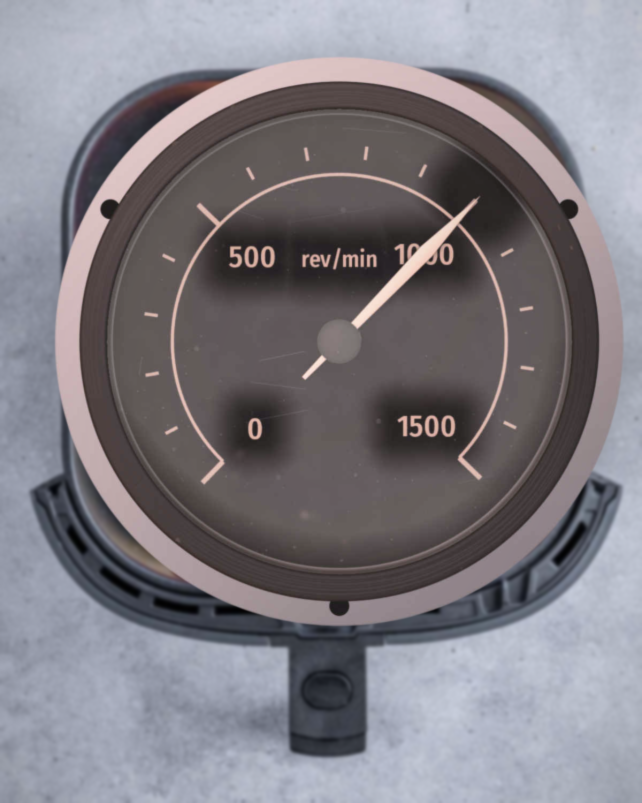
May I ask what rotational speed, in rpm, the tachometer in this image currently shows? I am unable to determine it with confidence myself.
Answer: 1000 rpm
